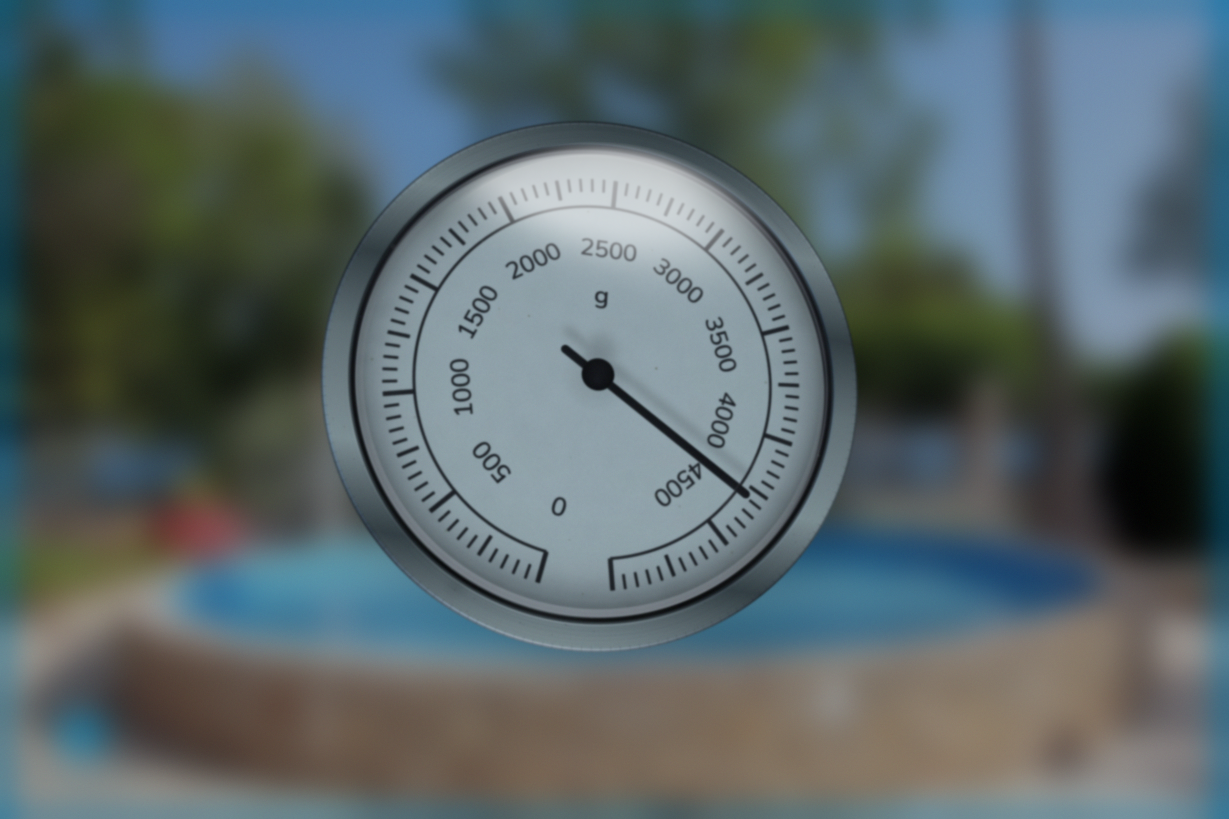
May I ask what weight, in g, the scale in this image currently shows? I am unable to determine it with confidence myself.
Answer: 4300 g
